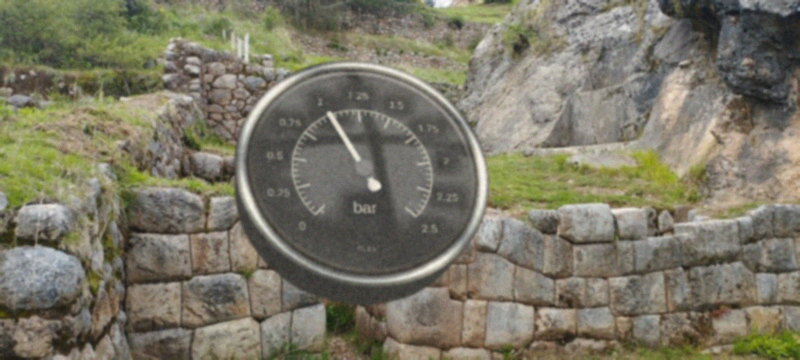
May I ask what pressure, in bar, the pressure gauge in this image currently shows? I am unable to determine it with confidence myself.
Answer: 1 bar
